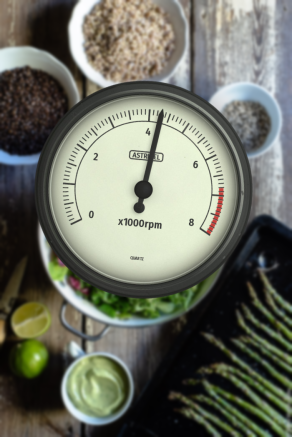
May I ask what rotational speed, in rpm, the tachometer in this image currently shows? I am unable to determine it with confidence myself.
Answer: 4300 rpm
